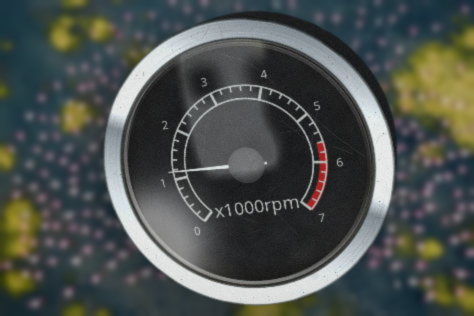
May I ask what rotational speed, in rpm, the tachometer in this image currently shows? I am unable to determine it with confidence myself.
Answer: 1200 rpm
